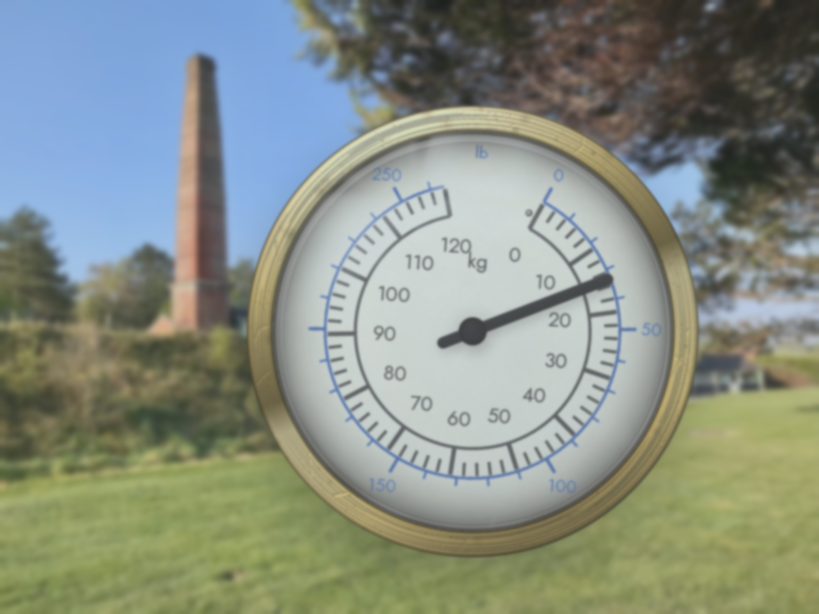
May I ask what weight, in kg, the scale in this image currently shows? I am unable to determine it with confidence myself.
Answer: 15 kg
